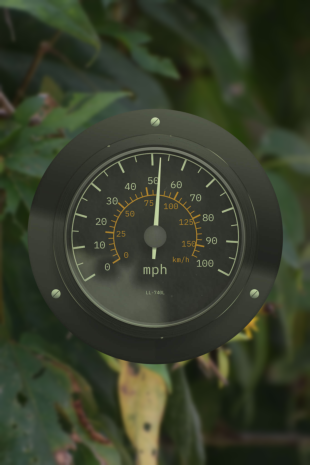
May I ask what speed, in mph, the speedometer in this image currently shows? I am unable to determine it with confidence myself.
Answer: 52.5 mph
